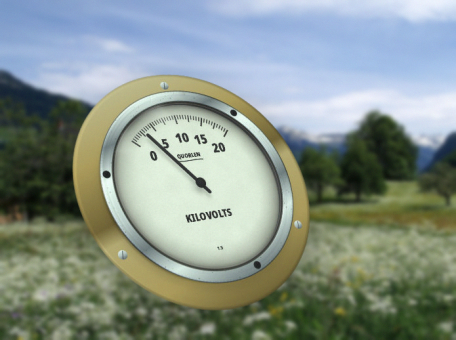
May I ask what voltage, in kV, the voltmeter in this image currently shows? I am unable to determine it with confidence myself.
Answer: 2.5 kV
